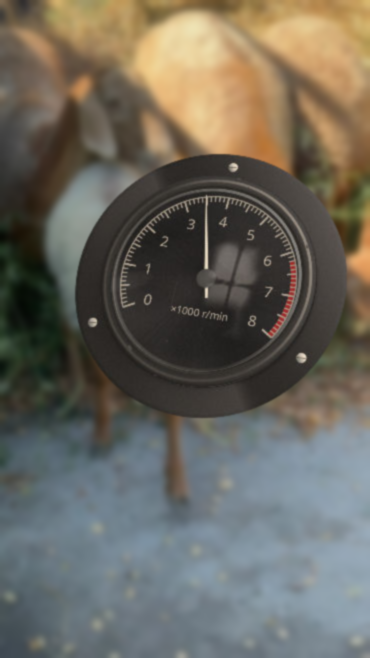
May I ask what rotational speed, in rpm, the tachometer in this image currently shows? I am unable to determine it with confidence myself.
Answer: 3500 rpm
